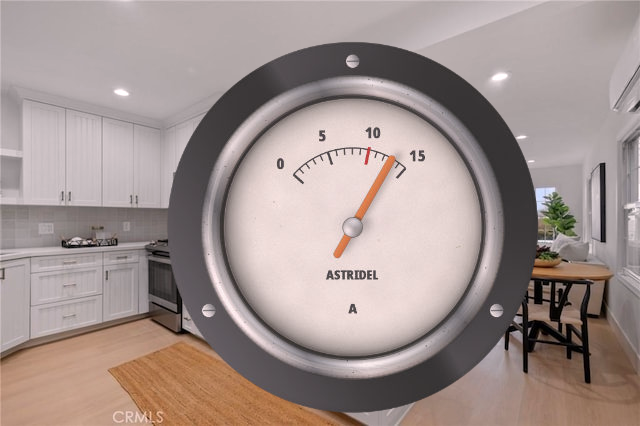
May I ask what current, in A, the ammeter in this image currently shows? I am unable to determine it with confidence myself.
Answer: 13 A
